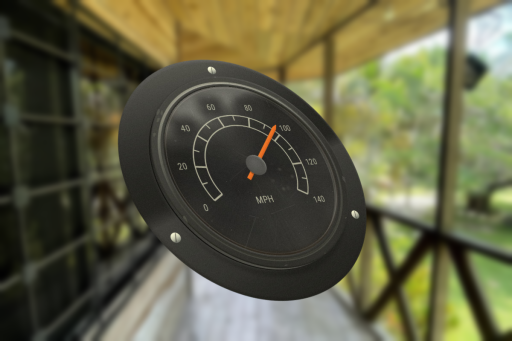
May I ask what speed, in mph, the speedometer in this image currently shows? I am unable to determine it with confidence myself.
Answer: 95 mph
